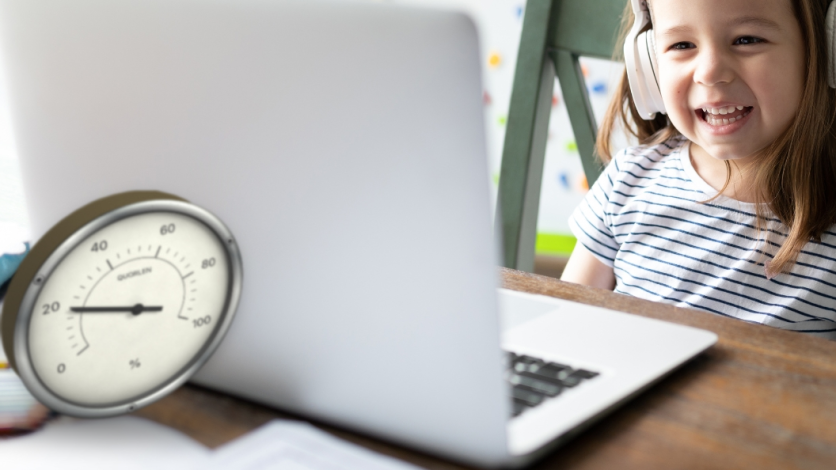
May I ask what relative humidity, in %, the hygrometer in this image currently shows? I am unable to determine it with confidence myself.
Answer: 20 %
